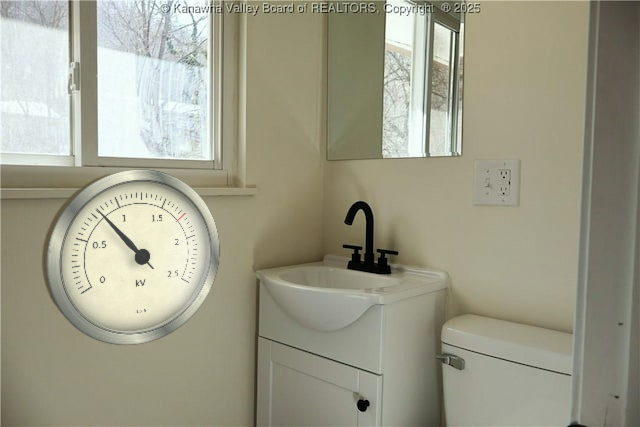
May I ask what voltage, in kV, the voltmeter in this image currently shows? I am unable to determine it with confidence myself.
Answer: 0.8 kV
